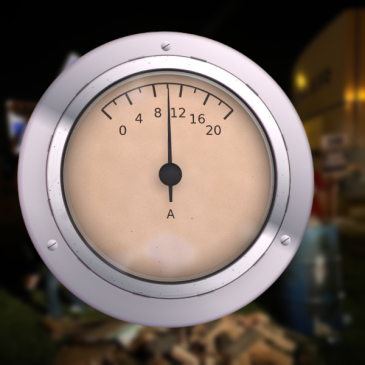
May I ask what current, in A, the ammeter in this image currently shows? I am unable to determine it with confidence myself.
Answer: 10 A
